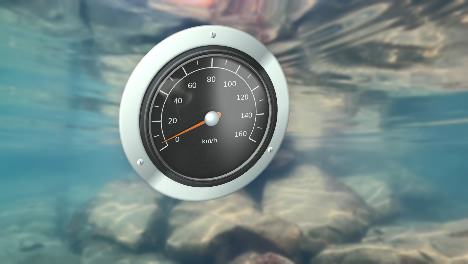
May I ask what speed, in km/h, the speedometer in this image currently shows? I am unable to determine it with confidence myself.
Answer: 5 km/h
